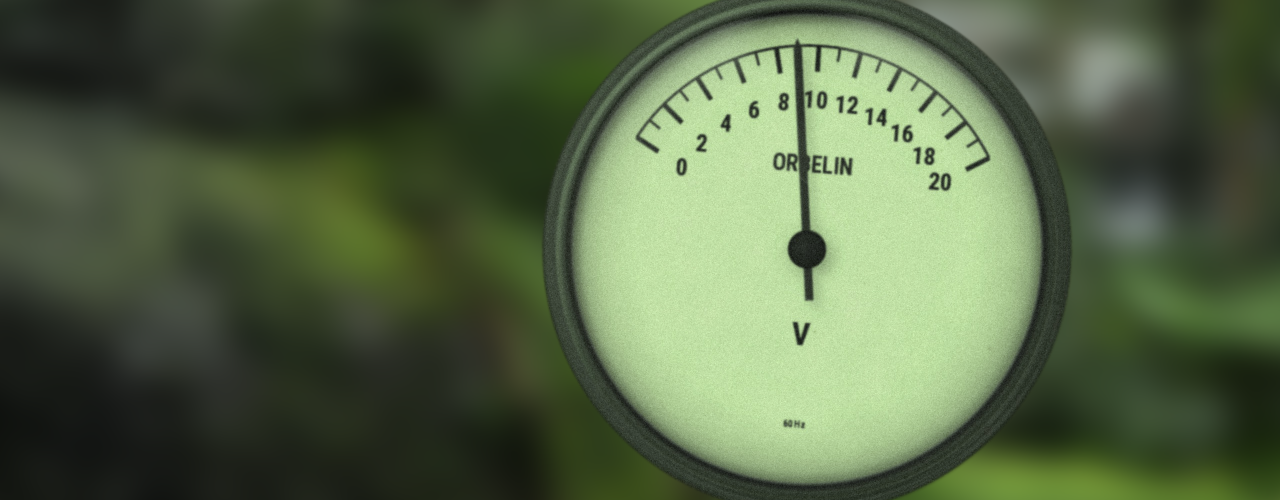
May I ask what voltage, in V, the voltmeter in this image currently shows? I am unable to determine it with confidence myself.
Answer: 9 V
